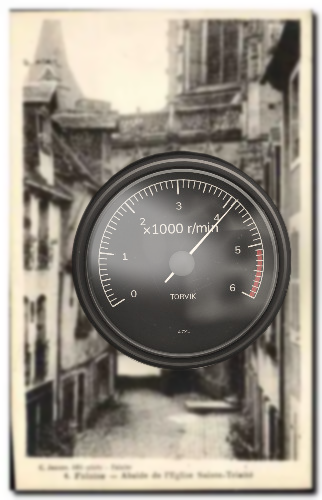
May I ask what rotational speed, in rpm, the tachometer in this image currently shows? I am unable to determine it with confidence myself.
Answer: 4100 rpm
